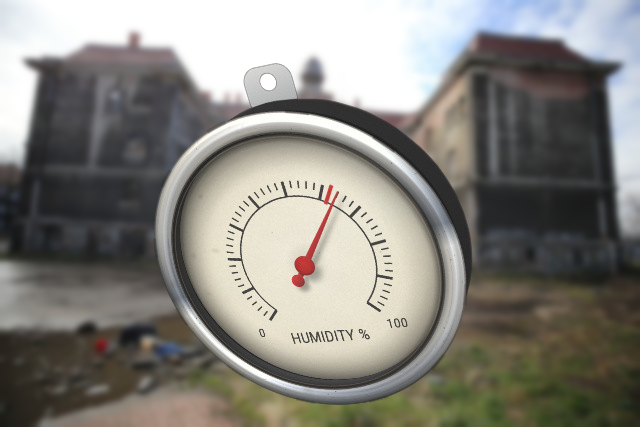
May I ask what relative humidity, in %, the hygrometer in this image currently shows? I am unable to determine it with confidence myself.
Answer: 64 %
